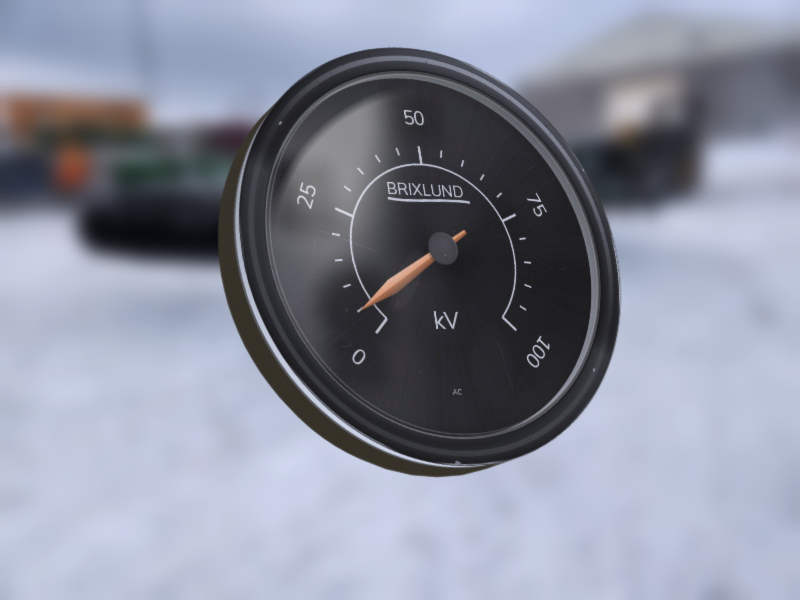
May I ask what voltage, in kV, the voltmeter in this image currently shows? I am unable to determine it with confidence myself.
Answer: 5 kV
